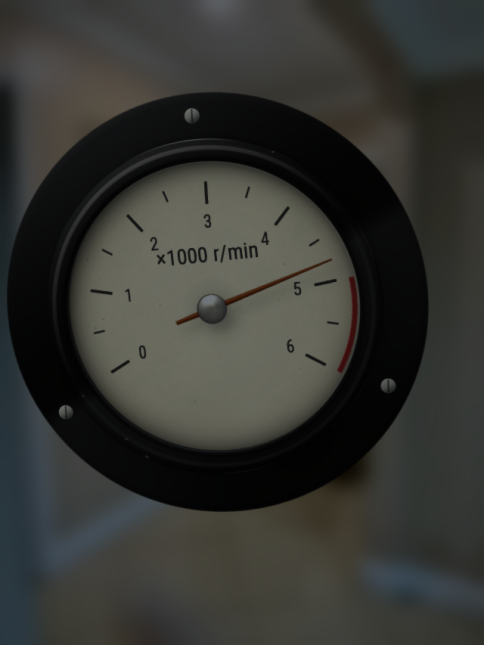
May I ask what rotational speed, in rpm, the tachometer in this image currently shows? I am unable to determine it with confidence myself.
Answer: 4750 rpm
